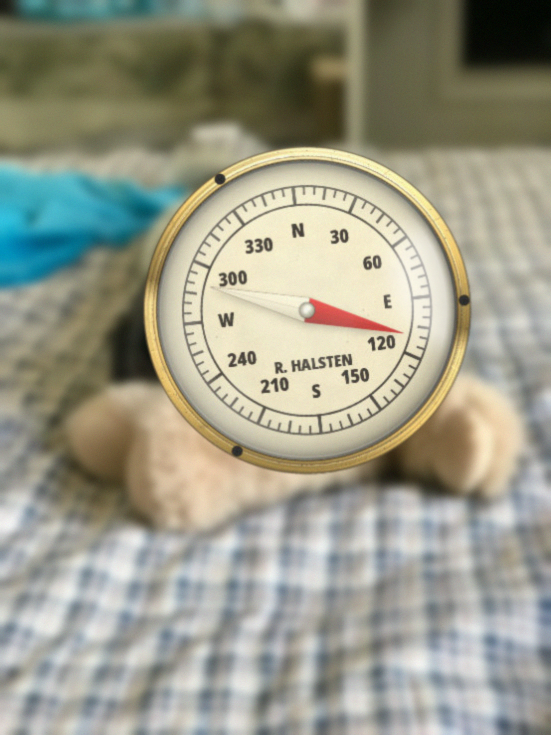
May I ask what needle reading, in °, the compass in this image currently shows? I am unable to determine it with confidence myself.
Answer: 110 °
